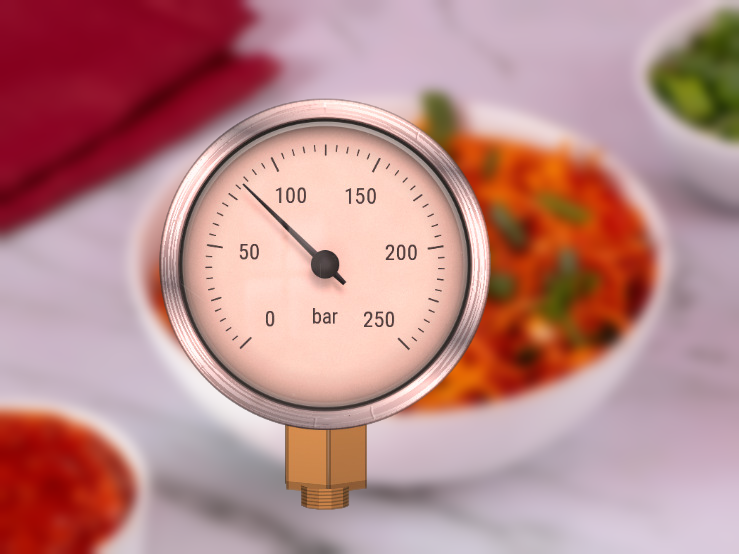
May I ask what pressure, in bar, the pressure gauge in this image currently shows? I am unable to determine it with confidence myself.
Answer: 82.5 bar
